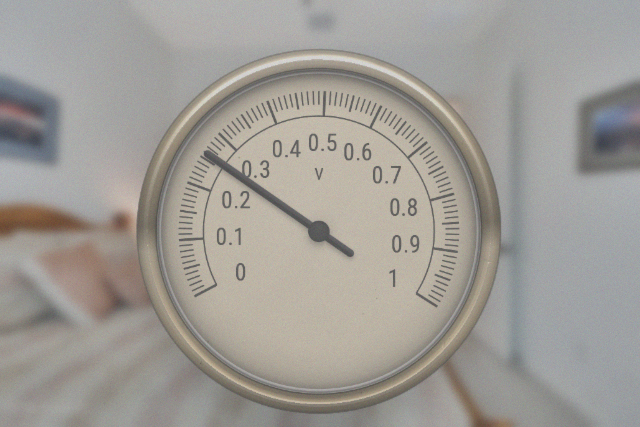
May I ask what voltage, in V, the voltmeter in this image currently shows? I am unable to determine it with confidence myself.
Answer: 0.26 V
